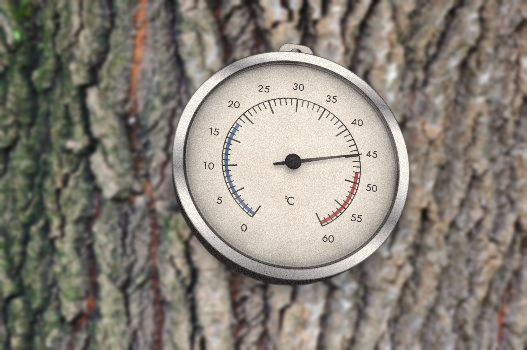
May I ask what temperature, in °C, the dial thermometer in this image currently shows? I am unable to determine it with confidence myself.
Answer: 45 °C
